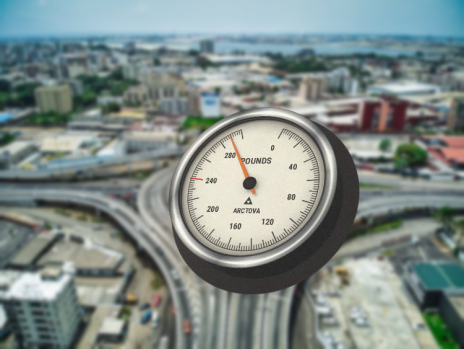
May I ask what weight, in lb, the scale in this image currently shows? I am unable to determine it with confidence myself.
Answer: 290 lb
